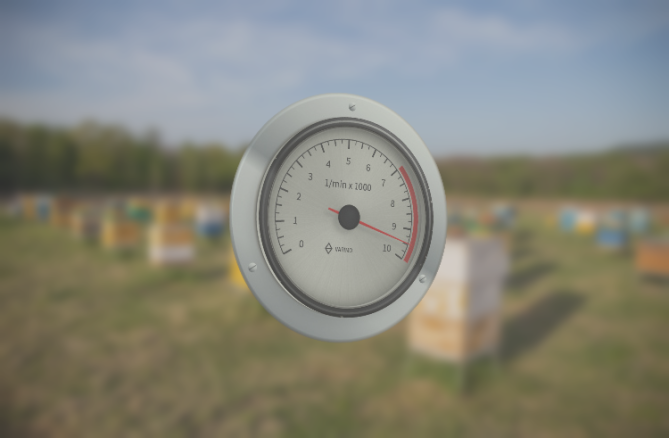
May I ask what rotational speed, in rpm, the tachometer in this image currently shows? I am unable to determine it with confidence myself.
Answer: 9500 rpm
